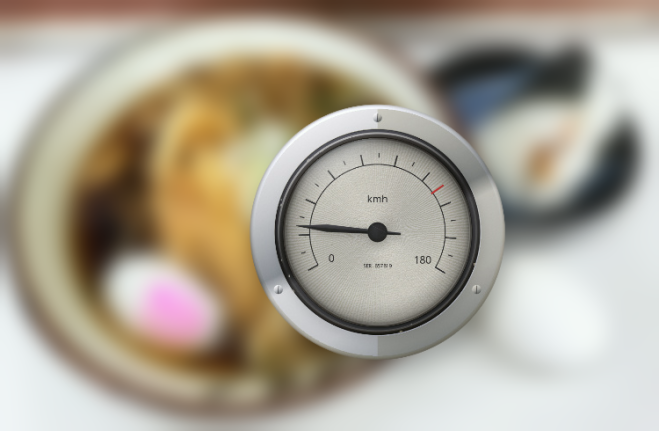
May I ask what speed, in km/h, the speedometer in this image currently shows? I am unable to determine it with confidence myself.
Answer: 25 km/h
